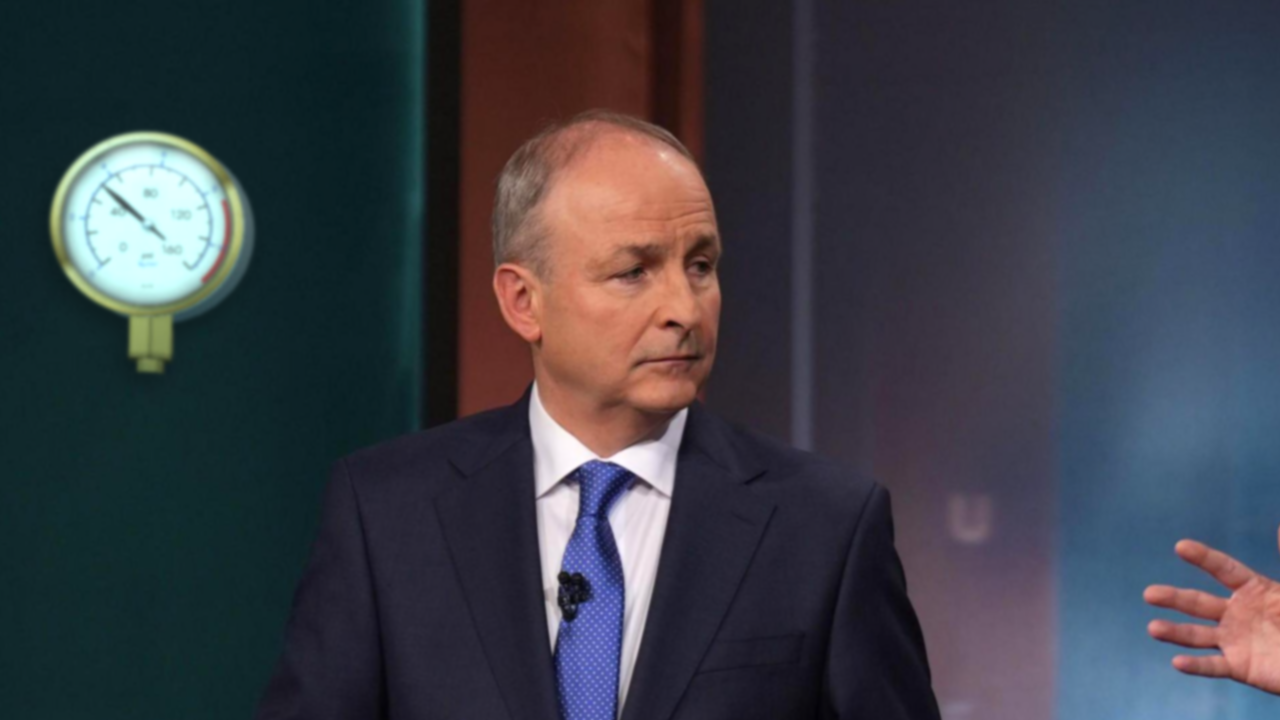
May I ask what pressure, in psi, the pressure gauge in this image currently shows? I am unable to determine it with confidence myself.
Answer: 50 psi
